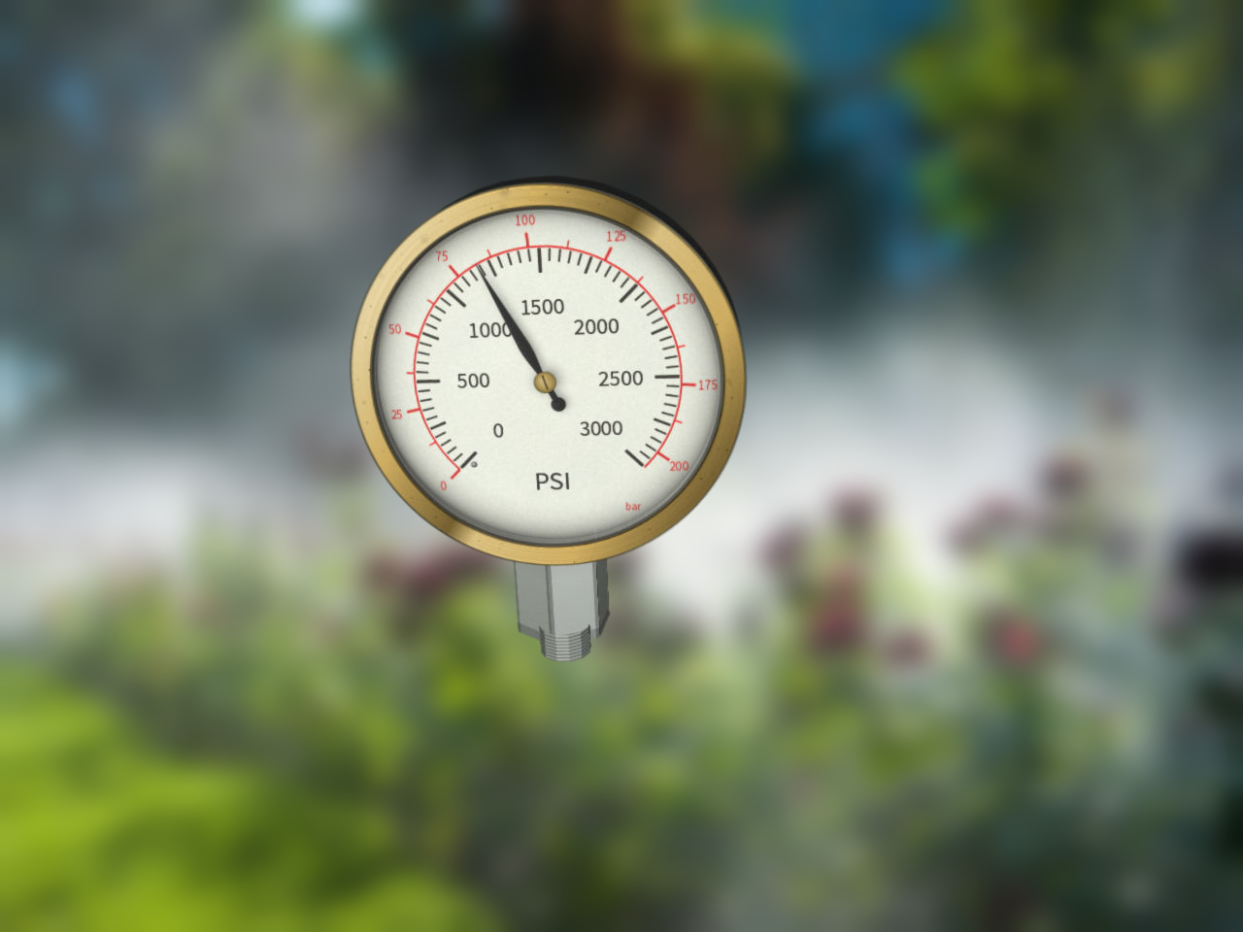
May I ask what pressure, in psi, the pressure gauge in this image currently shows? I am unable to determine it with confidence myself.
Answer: 1200 psi
